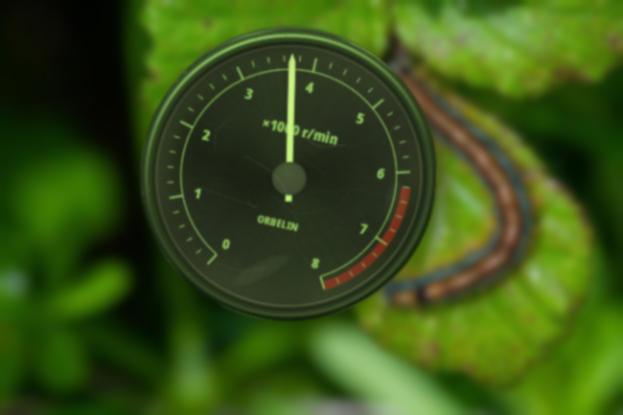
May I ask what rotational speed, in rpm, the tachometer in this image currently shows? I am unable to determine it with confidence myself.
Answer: 3700 rpm
